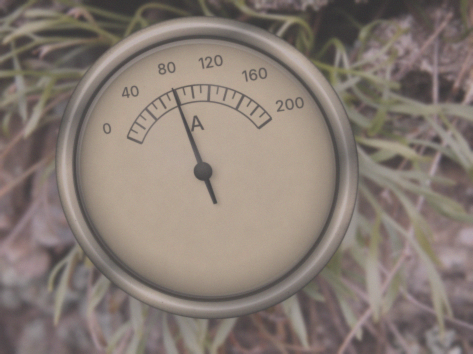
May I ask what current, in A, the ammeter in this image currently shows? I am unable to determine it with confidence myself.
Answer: 80 A
